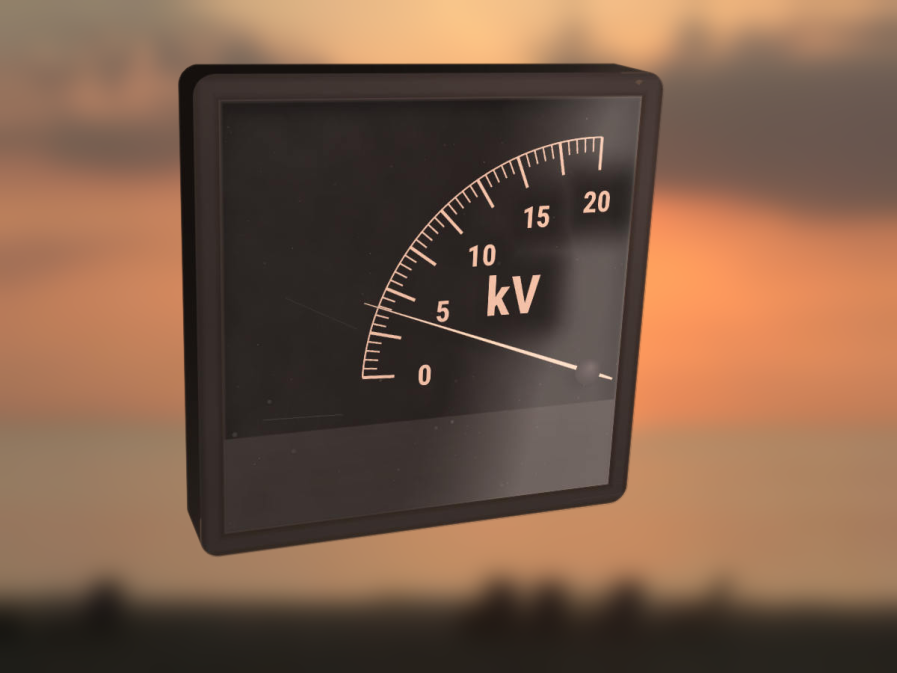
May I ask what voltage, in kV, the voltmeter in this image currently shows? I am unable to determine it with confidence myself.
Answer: 4 kV
